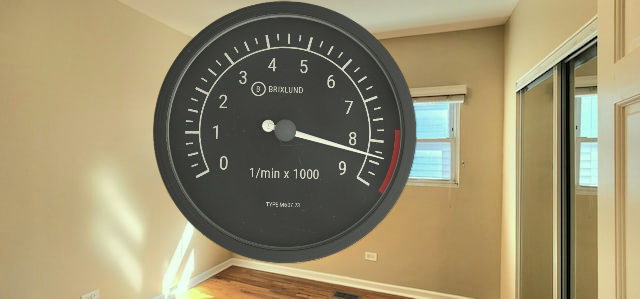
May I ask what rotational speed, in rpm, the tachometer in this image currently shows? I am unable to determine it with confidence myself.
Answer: 8375 rpm
